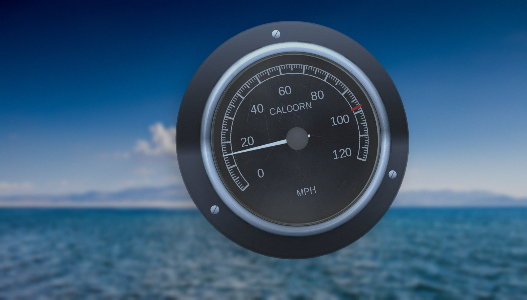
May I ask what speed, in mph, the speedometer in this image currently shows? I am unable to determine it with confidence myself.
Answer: 15 mph
